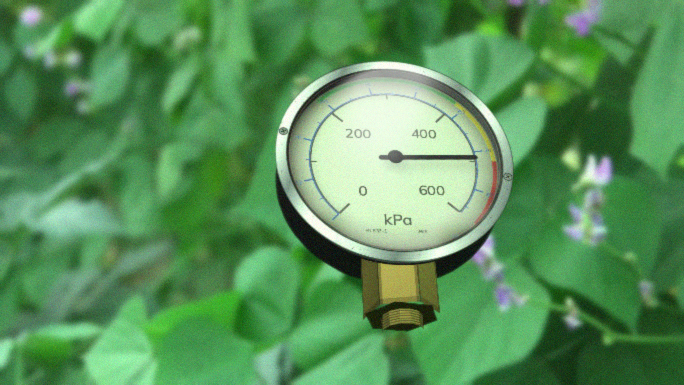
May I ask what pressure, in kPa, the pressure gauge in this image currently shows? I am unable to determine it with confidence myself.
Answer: 500 kPa
